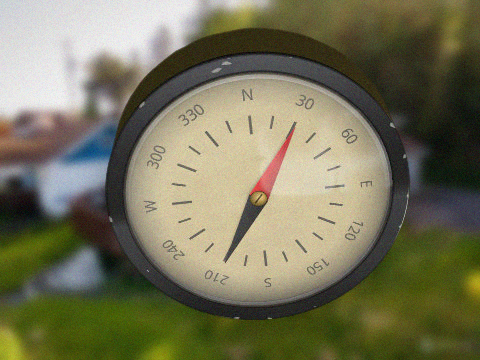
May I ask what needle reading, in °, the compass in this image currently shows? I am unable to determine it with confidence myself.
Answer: 30 °
